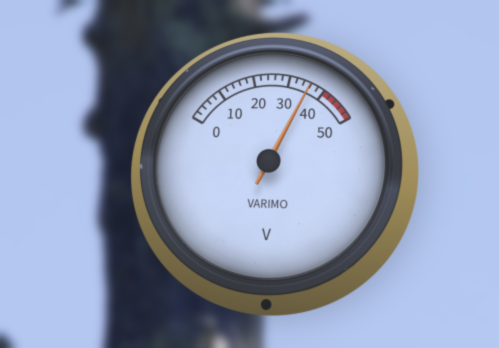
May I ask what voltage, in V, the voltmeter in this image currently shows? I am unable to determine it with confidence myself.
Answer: 36 V
